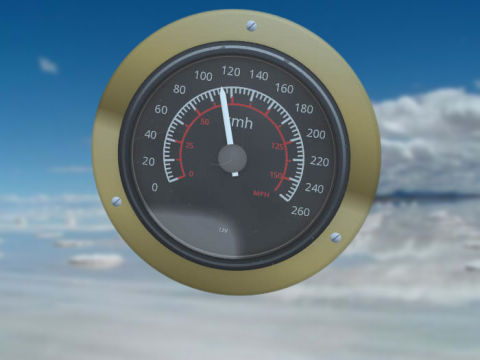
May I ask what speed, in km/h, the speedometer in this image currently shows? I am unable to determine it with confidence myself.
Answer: 112 km/h
